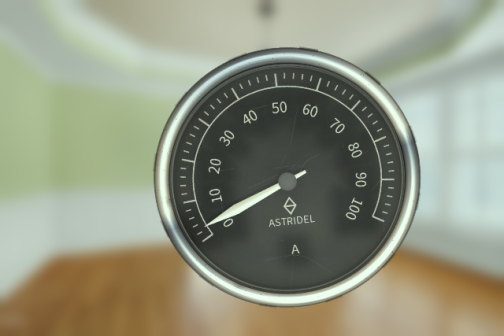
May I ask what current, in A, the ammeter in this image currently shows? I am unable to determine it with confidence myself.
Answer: 3 A
